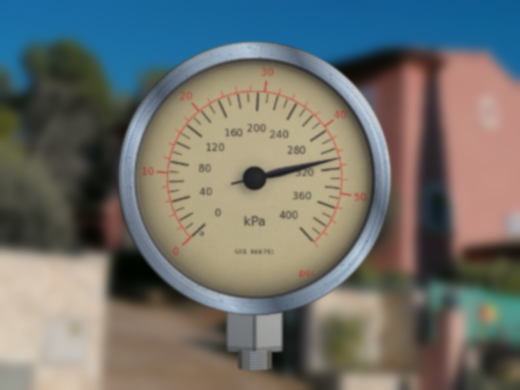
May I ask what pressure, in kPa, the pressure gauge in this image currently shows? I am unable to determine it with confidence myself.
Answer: 310 kPa
